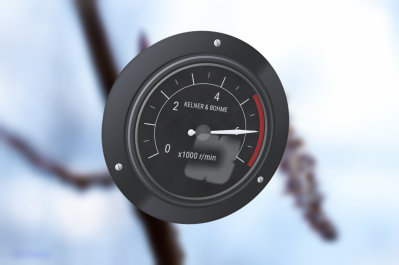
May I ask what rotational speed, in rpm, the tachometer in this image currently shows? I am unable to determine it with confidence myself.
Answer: 6000 rpm
